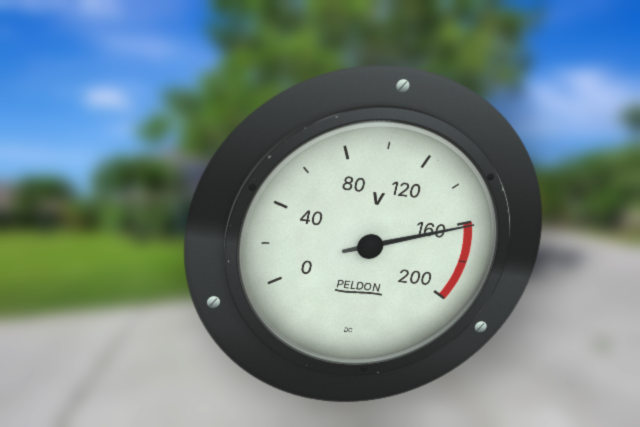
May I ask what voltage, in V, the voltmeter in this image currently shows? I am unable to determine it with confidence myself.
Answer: 160 V
